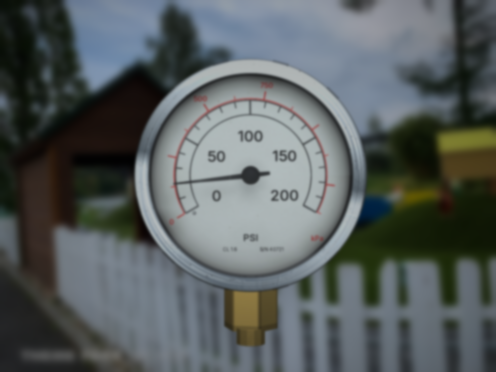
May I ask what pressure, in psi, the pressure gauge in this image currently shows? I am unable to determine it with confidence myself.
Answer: 20 psi
